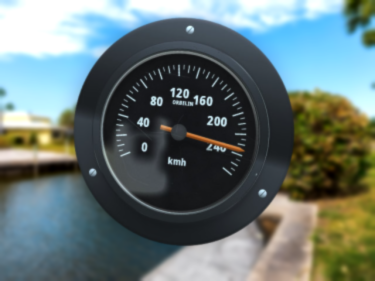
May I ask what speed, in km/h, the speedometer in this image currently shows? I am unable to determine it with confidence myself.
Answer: 235 km/h
